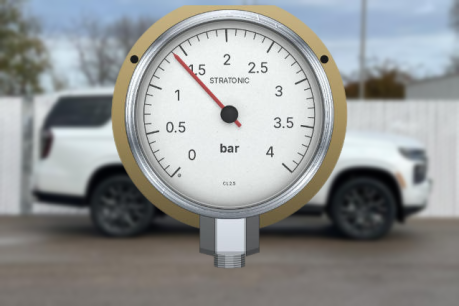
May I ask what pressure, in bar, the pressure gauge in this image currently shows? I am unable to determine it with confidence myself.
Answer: 1.4 bar
